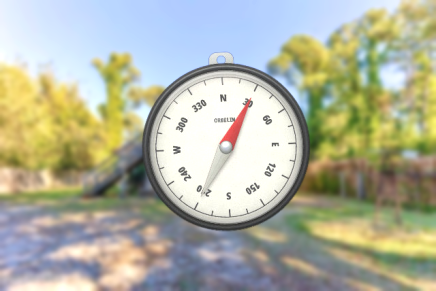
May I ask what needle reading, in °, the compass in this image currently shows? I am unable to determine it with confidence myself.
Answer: 30 °
